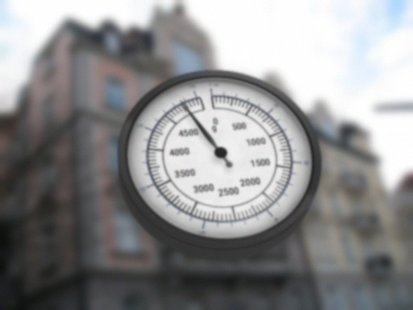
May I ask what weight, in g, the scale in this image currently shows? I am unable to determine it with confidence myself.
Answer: 4750 g
